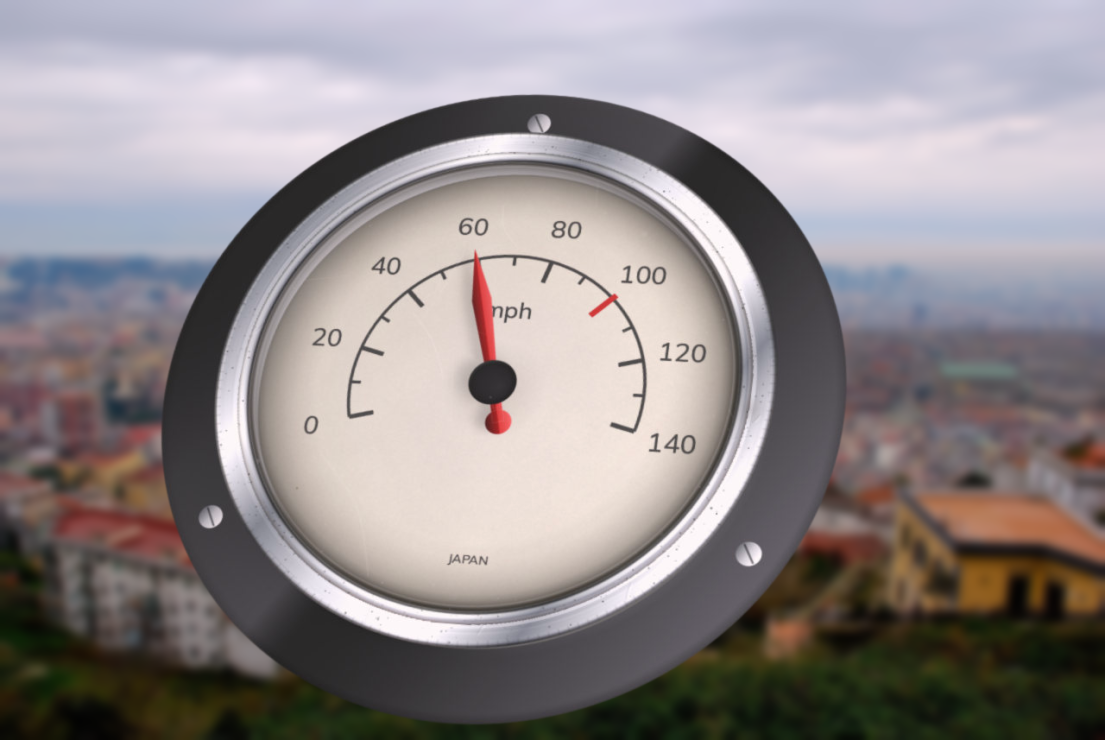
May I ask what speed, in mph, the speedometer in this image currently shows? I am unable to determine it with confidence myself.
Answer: 60 mph
